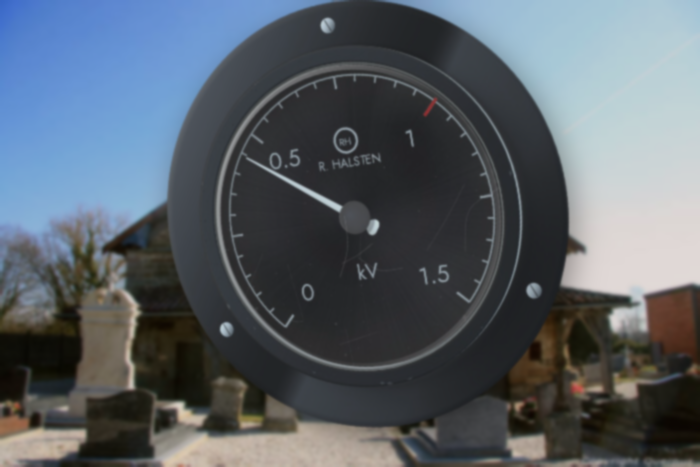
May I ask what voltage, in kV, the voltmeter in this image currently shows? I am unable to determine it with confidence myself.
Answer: 0.45 kV
